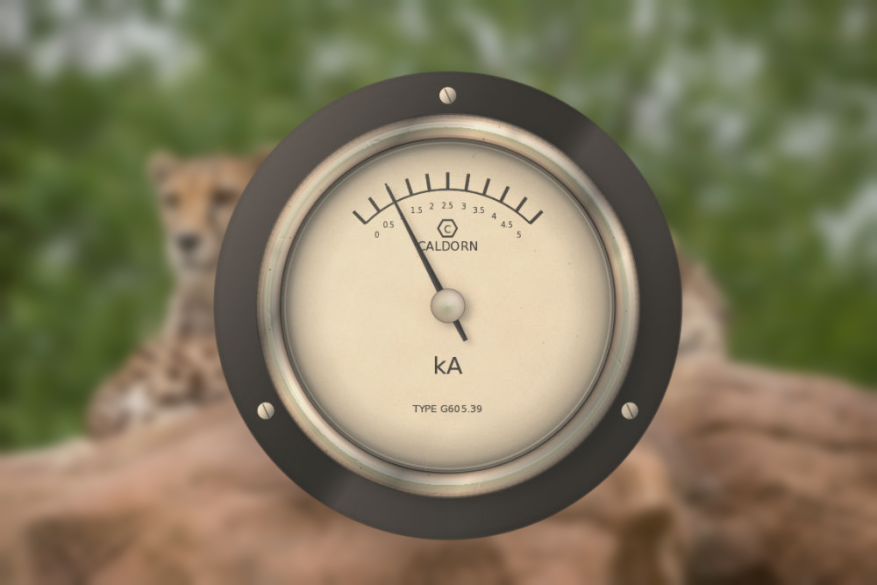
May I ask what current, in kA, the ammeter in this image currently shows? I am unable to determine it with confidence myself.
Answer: 1 kA
